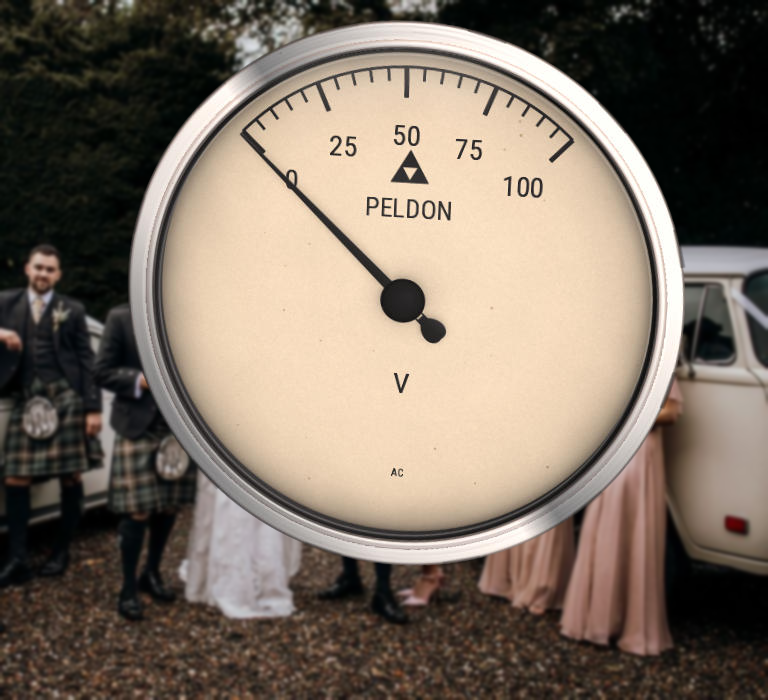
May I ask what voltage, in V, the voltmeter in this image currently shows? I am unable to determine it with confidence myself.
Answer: 0 V
